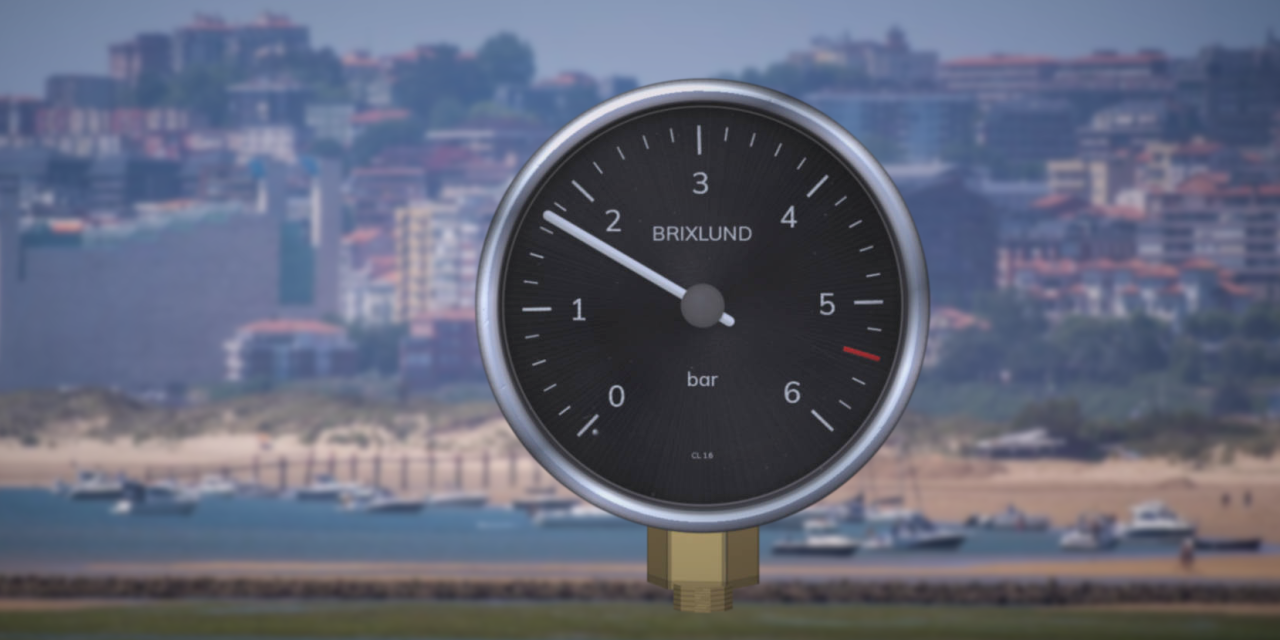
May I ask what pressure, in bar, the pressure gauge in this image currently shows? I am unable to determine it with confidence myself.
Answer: 1.7 bar
